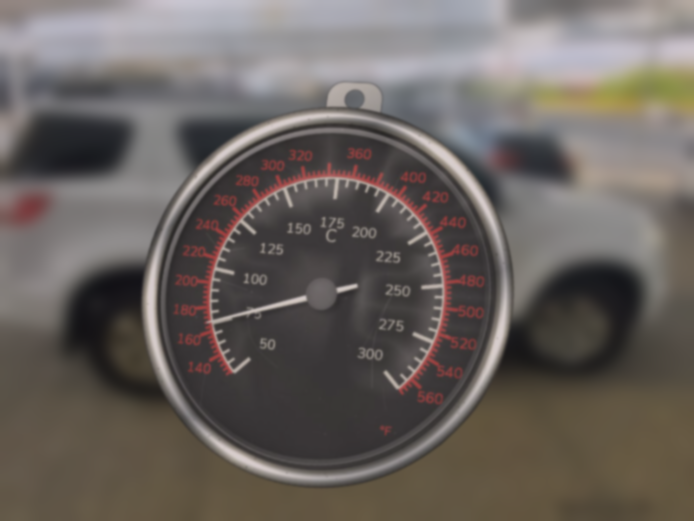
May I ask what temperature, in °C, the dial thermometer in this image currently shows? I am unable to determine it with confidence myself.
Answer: 75 °C
